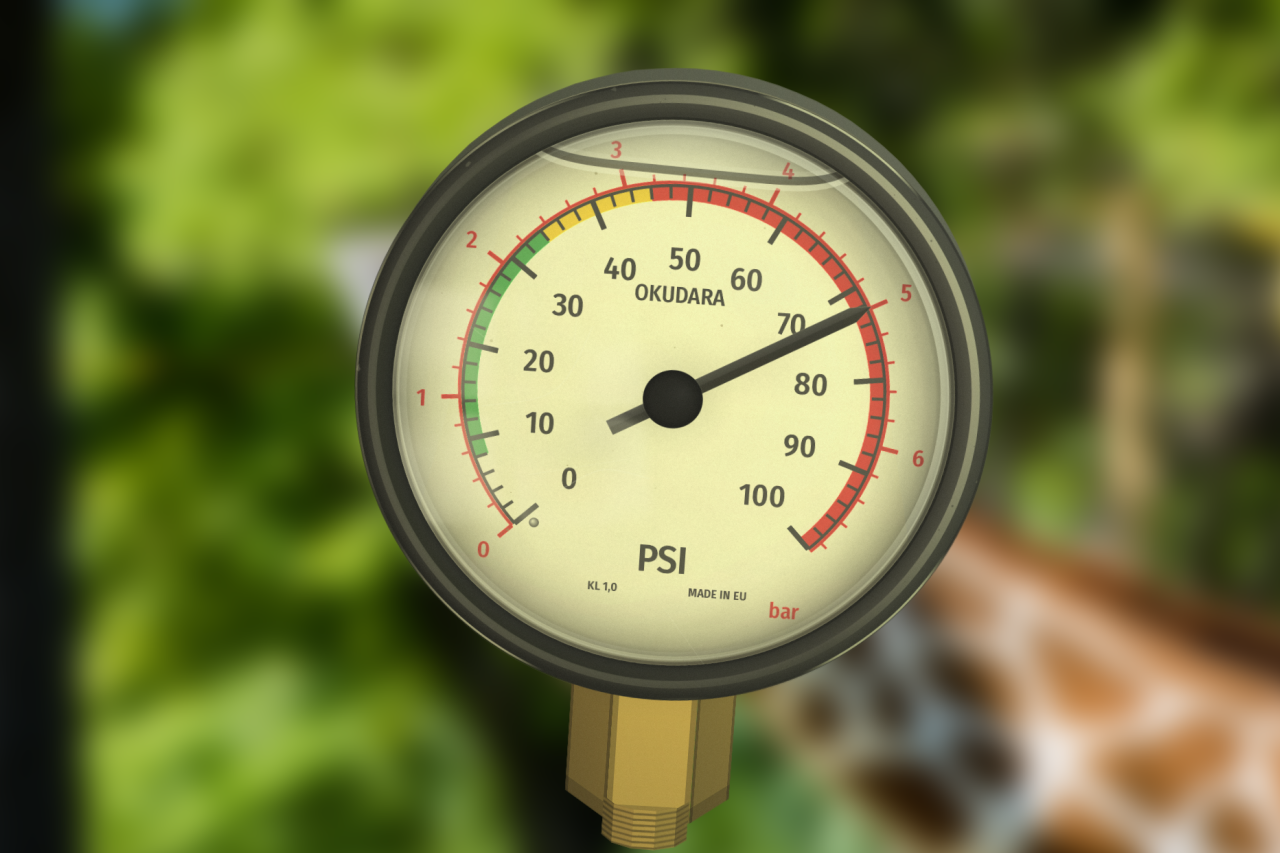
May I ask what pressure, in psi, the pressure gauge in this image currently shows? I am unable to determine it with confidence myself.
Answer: 72 psi
